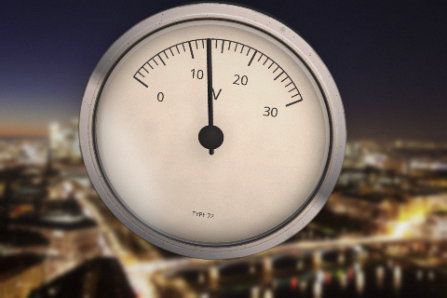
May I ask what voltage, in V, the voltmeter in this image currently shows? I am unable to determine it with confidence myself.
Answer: 13 V
